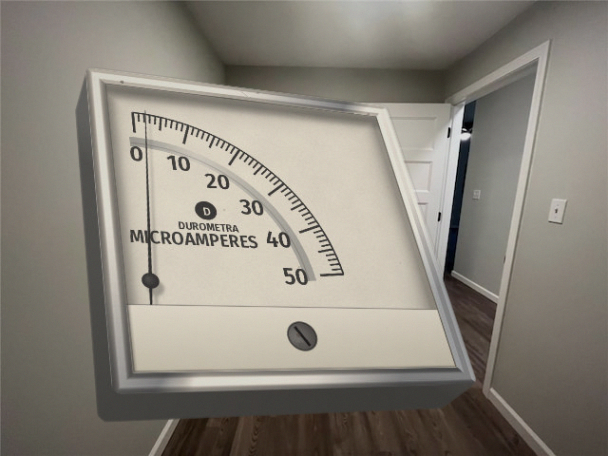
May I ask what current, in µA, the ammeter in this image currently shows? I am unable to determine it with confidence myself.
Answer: 2 µA
